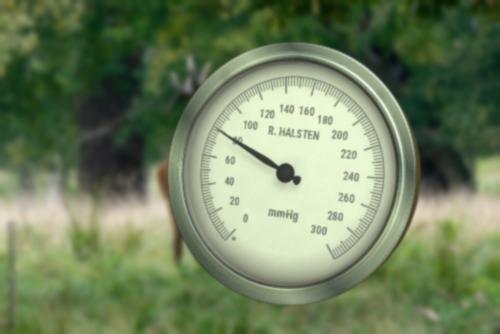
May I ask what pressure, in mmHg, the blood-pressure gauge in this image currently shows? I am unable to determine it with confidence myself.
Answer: 80 mmHg
